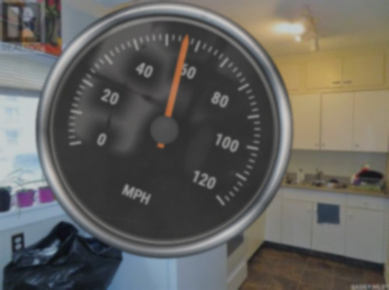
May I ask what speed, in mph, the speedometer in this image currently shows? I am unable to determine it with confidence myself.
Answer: 56 mph
